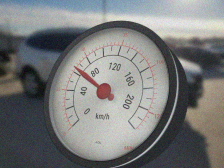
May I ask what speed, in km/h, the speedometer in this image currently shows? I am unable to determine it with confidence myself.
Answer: 65 km/h
